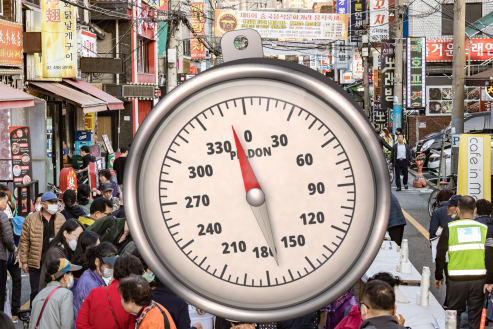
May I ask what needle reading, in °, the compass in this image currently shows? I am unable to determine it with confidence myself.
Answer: 350 °
